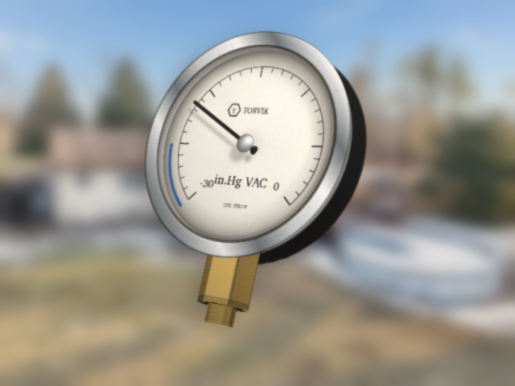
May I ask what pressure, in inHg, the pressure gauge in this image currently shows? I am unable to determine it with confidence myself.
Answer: -21.5 inHg
